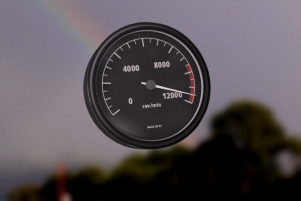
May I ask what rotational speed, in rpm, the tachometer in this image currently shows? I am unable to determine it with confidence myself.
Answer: 11500 rpm
